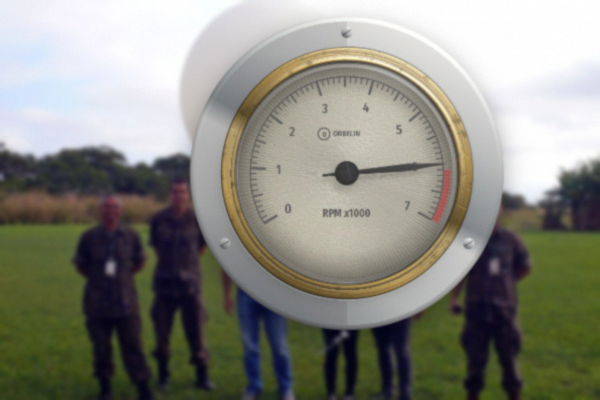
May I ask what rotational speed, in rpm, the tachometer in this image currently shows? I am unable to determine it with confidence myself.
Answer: 6000 rpm
